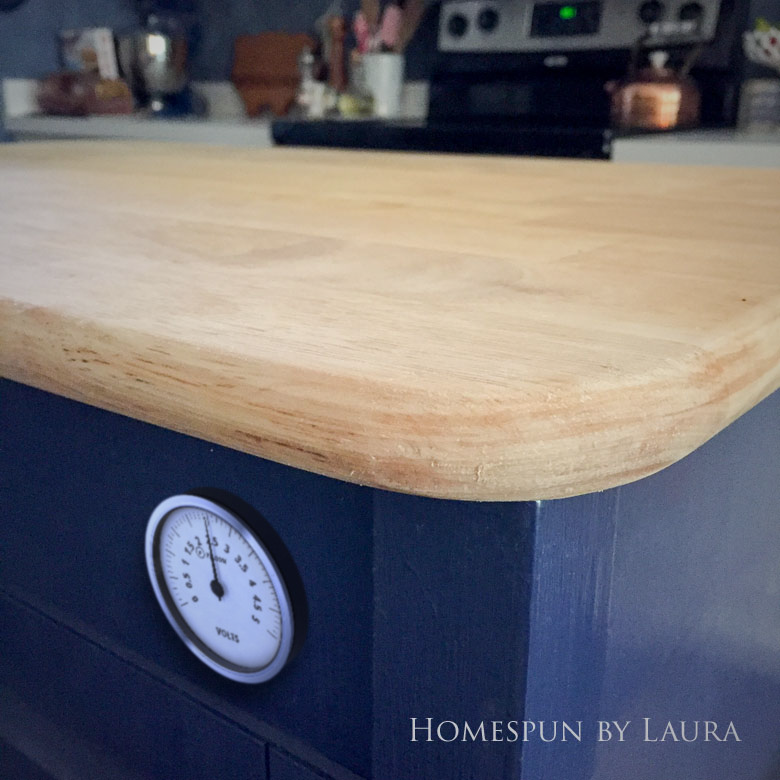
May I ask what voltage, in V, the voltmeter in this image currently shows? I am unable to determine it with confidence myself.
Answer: 2.5 V
